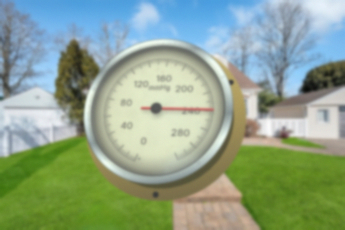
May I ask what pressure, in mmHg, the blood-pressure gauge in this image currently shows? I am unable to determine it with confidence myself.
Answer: 240 mmHg
